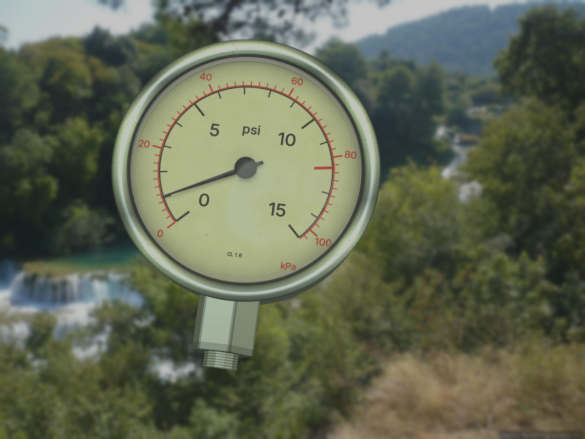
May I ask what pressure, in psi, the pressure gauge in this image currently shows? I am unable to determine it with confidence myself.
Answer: 1 psi
